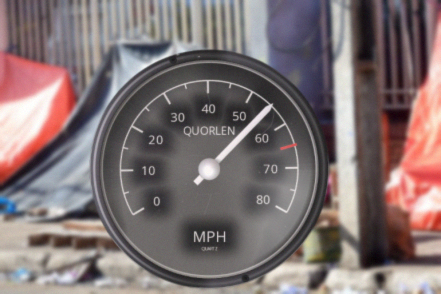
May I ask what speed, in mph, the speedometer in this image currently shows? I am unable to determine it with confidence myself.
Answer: 55 mph
